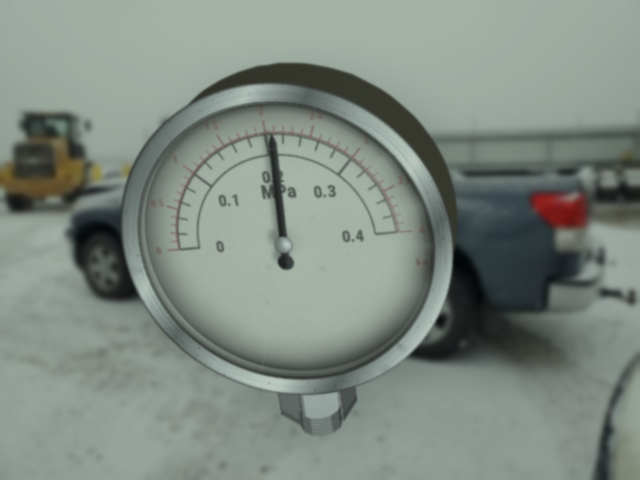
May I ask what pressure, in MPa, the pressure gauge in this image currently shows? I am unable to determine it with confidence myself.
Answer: 0.21 MPa
